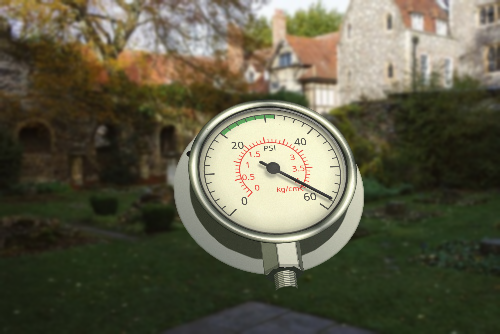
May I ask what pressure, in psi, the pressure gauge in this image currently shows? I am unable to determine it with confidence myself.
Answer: 58 psi
